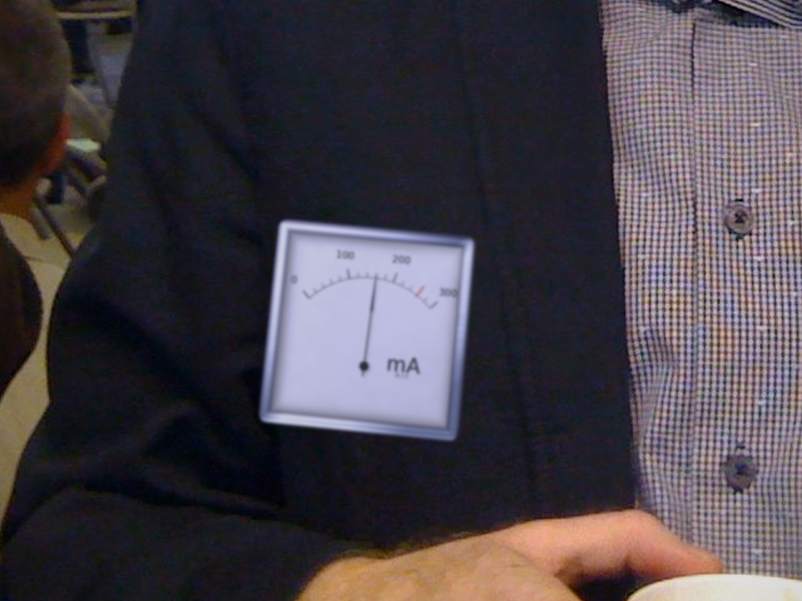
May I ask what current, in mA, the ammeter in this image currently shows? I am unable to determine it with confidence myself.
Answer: 160 mA
